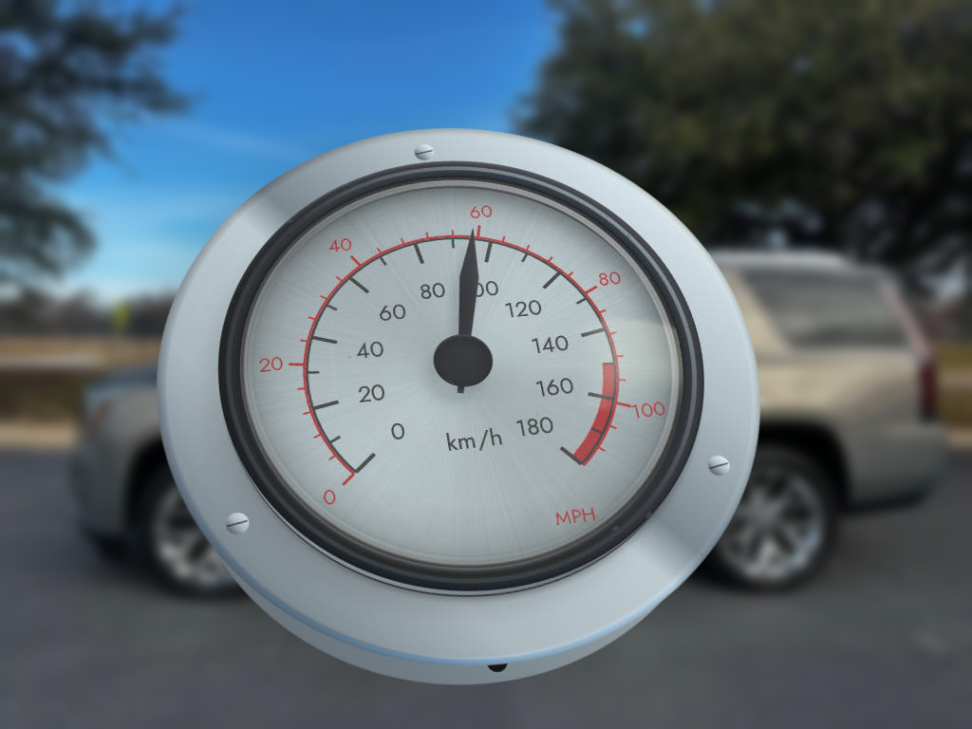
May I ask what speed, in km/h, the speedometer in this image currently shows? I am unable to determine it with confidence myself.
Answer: 95 km/h
